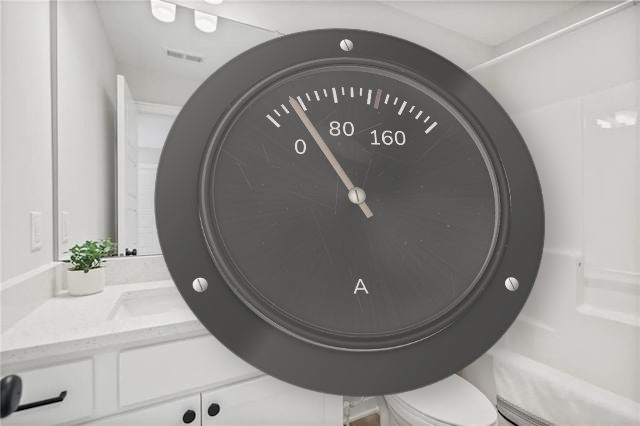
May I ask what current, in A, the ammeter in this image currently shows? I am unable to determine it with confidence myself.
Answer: 30 A
